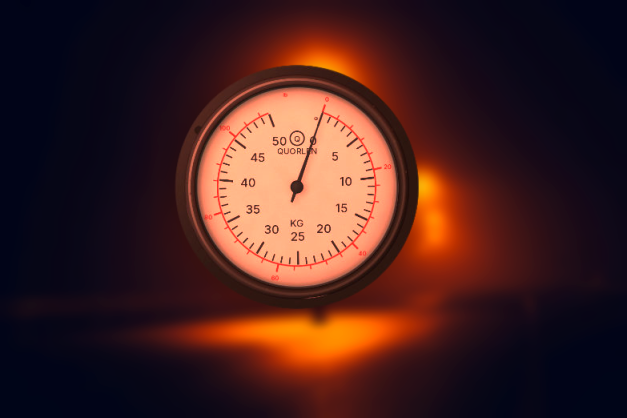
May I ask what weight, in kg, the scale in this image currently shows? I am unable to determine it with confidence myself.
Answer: 0 kg
